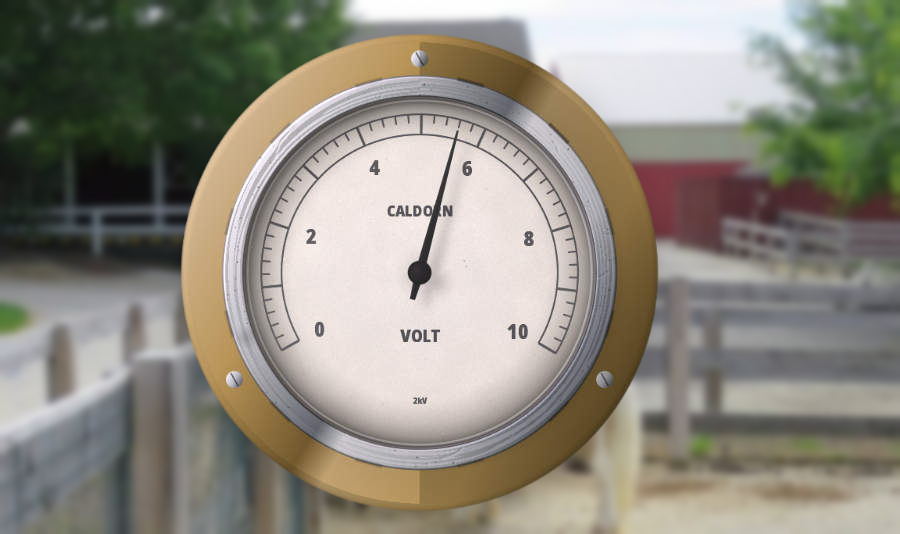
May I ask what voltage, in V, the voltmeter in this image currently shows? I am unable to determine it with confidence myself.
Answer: 5.6 V
